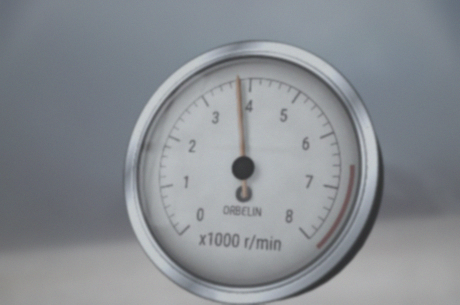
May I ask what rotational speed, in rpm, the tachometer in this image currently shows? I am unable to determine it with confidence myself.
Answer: 3800 rpm
